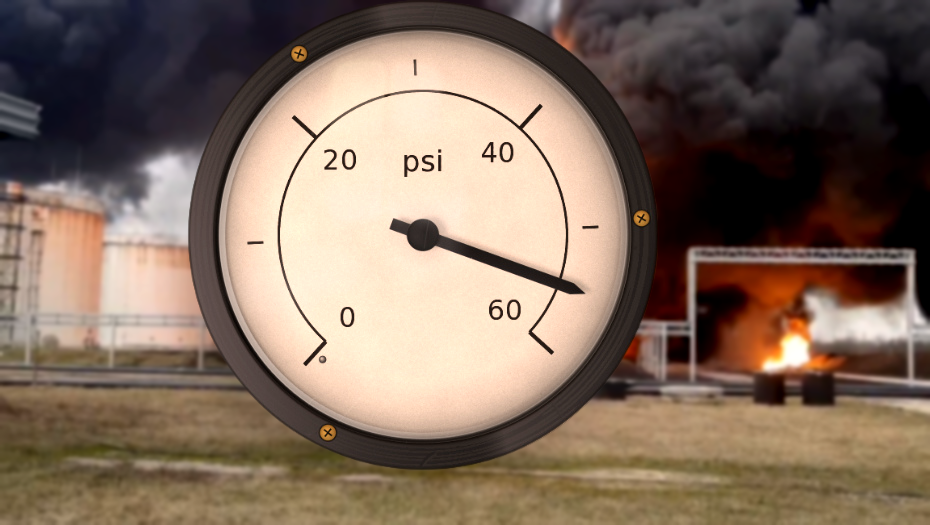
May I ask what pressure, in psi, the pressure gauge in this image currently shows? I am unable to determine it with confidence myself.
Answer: 55 psi
